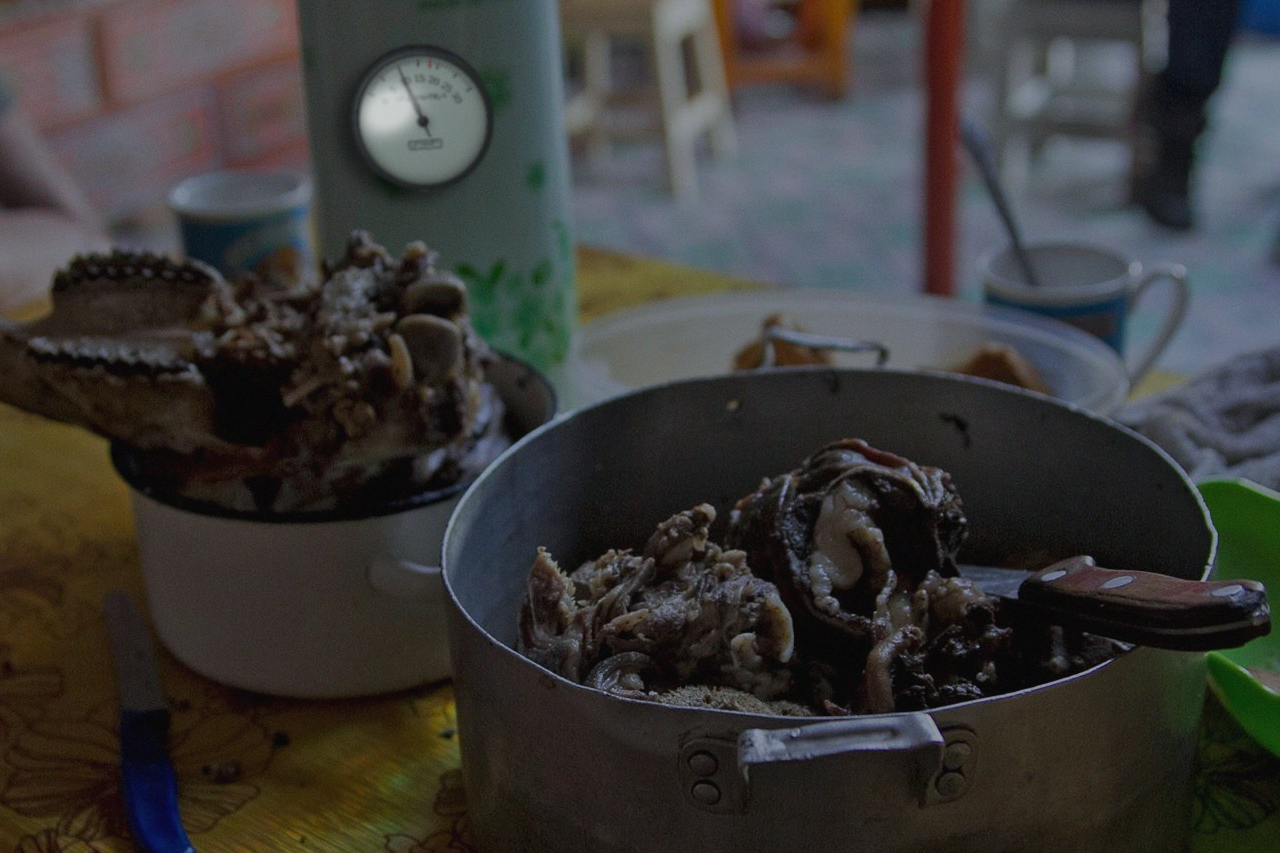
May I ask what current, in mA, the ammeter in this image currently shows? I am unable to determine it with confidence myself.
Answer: 10 mA
